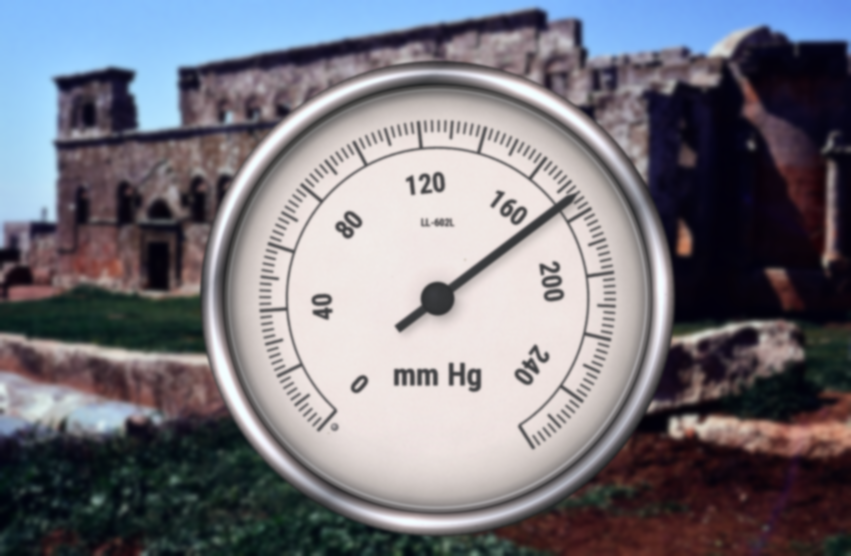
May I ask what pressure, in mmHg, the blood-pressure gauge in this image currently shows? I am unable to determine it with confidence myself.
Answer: 174 mmHg
